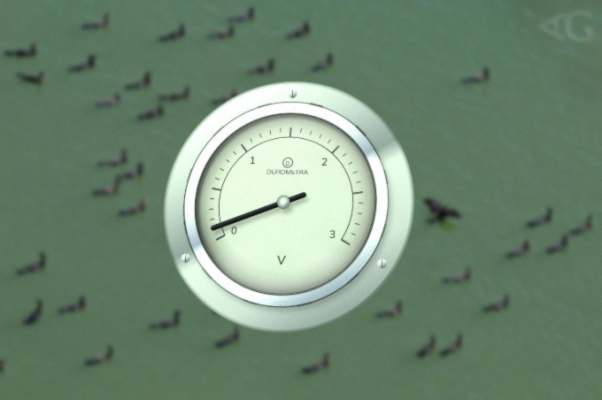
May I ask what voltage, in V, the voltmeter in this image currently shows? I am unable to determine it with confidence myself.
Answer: 0.1 V
